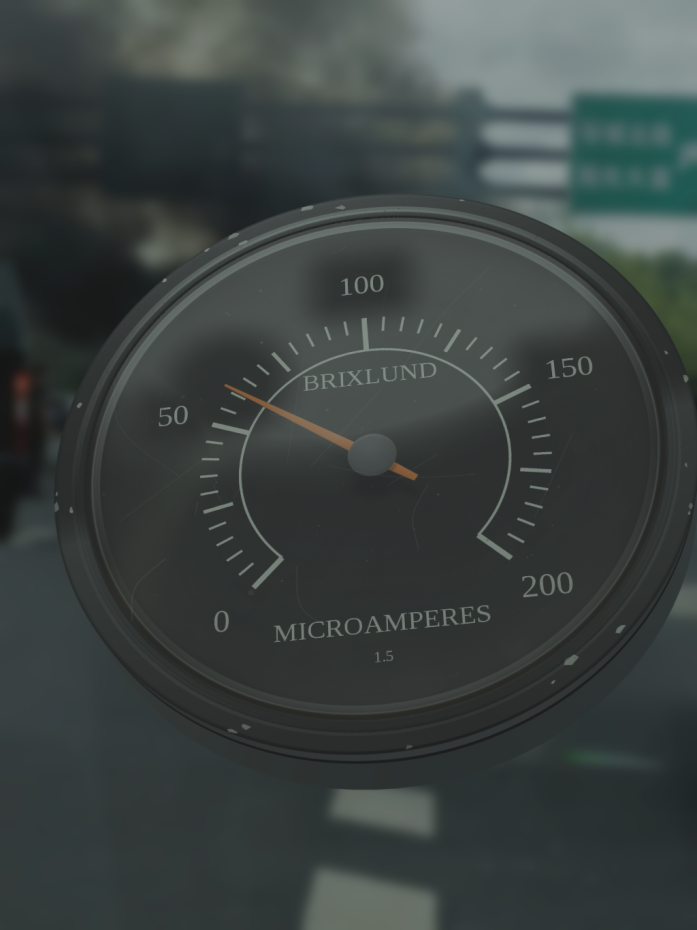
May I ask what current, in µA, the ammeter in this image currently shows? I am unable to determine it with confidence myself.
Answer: 60 µA
